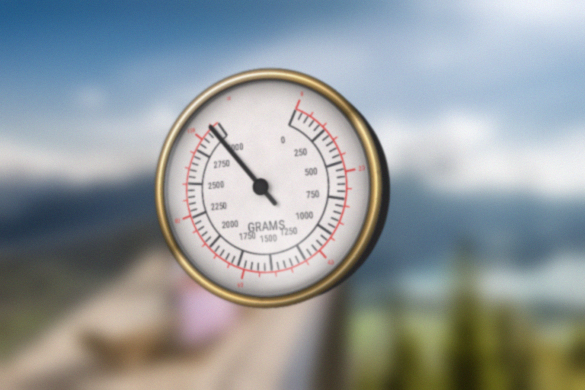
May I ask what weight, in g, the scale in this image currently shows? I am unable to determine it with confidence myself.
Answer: 2950 g
